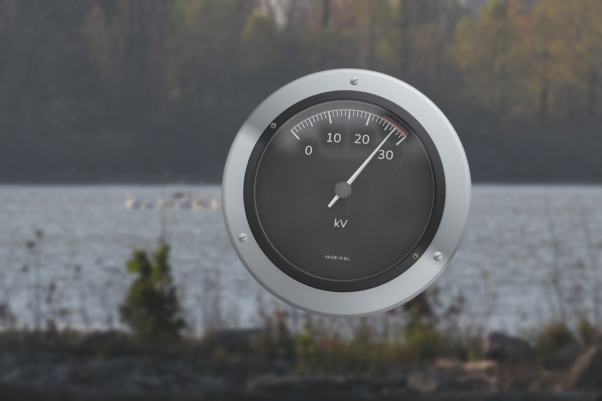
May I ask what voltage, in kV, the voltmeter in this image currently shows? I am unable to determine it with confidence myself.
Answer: 27 kV
